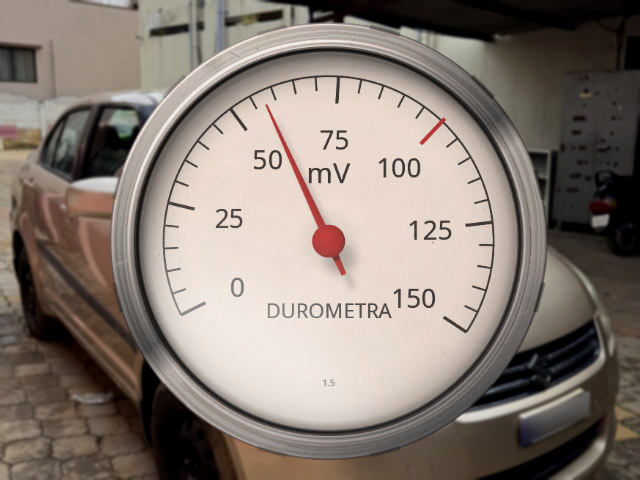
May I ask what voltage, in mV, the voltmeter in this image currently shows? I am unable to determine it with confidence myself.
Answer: 57.5 mV
